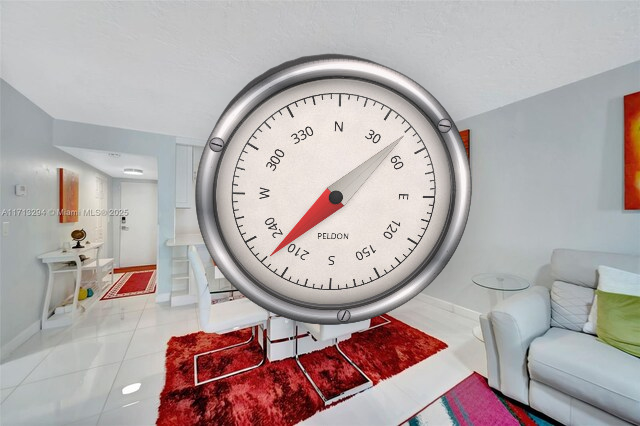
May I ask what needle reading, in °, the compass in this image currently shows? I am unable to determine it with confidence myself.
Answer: 225 °
